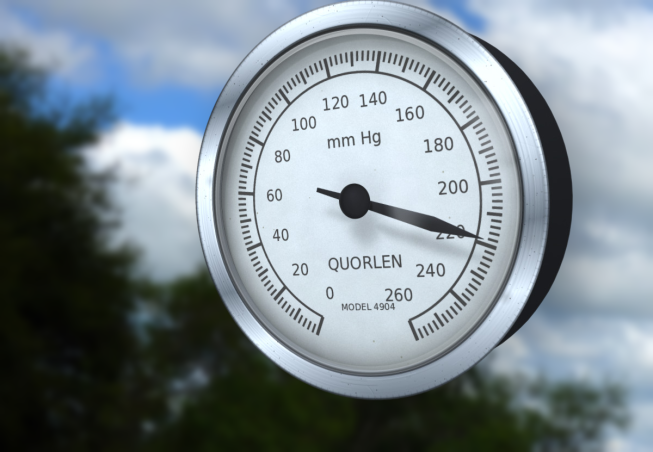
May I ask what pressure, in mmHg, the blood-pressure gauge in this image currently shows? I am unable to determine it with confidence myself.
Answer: 218 mmHg
